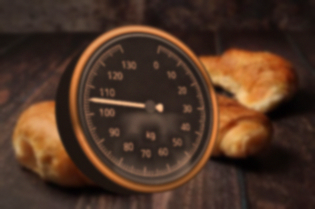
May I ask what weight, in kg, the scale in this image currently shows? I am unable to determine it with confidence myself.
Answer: 105 kg
